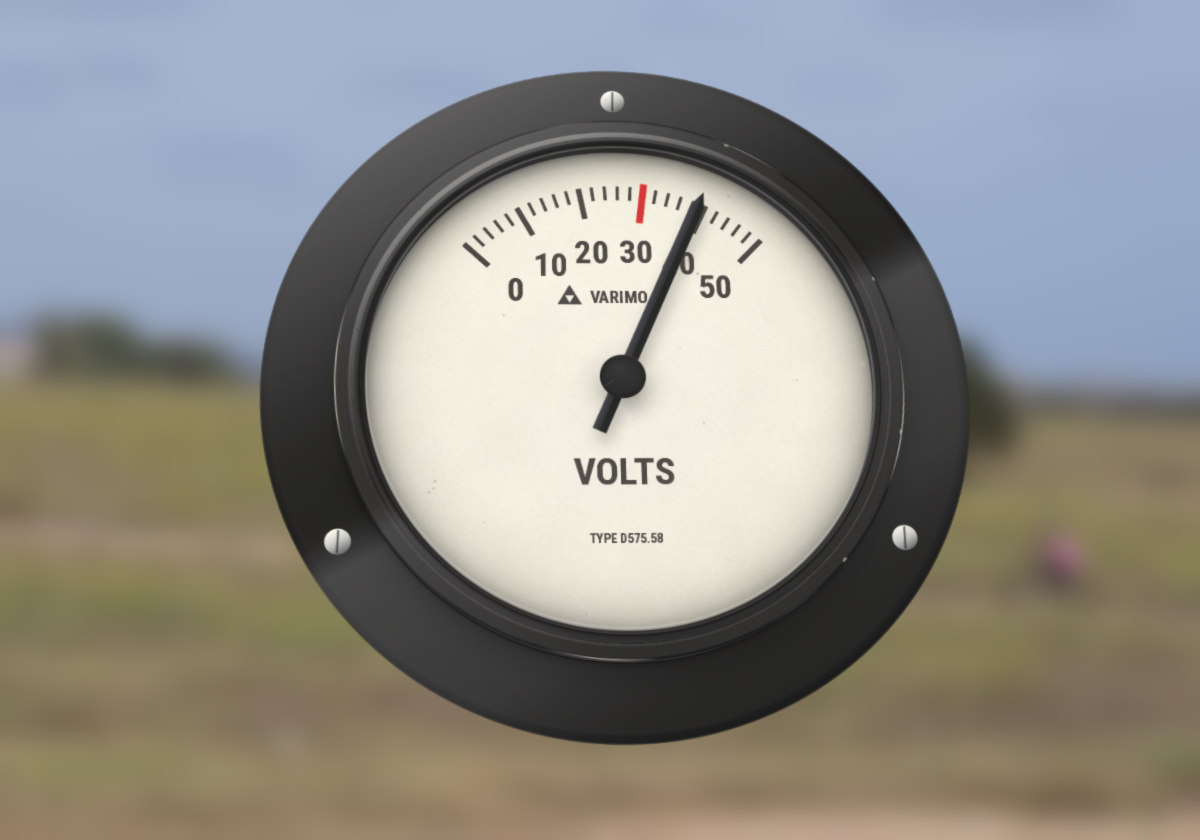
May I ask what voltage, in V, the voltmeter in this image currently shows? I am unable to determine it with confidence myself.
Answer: 39 V
